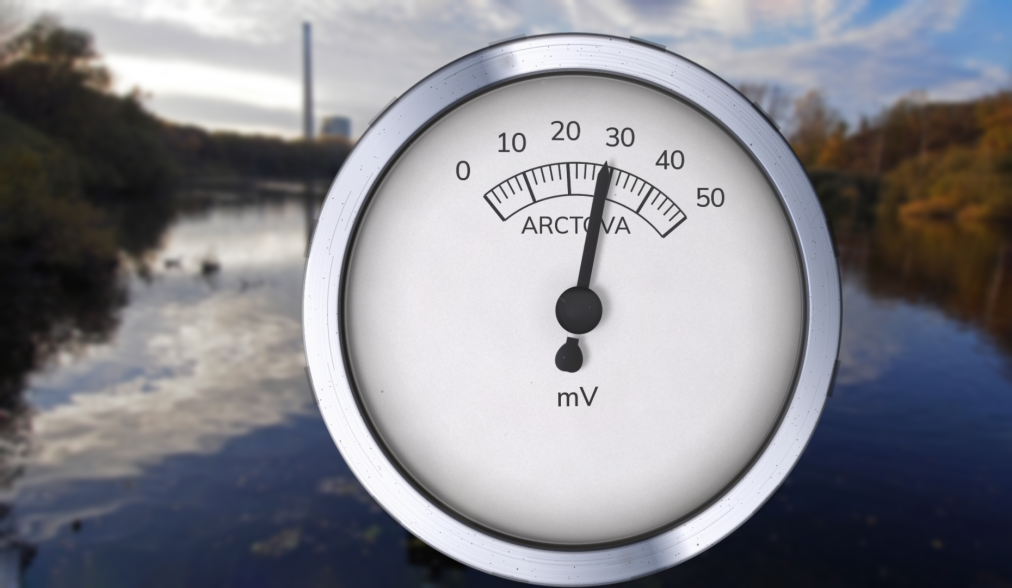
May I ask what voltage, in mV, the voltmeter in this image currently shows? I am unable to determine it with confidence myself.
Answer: 28 mV
